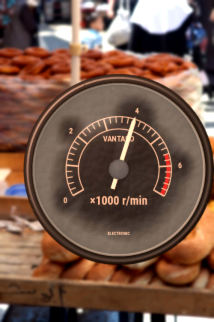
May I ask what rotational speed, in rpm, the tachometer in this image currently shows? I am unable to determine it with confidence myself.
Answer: 4000 rpm
